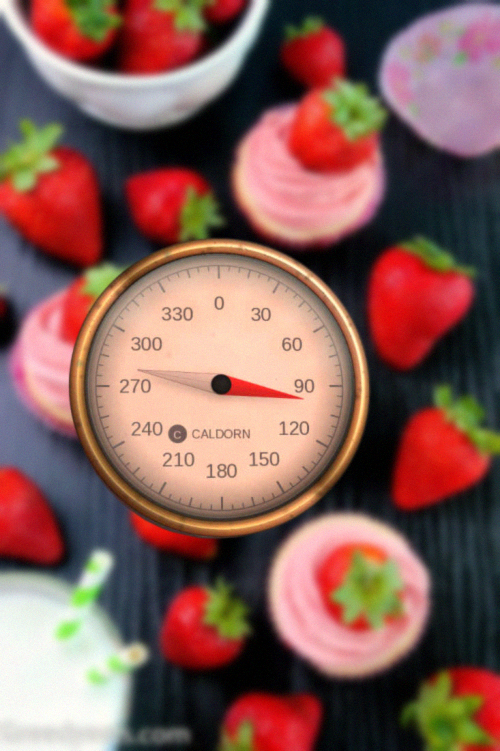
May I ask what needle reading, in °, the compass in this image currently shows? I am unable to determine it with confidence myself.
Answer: 100 °
